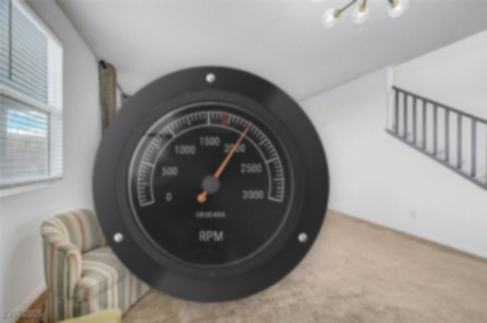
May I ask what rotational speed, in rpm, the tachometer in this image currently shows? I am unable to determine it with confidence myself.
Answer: 2000 rpm
